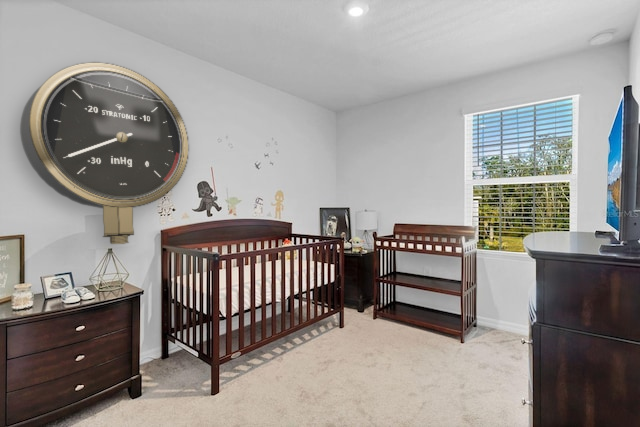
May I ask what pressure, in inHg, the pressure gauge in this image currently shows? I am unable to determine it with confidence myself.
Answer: -28 inHg
